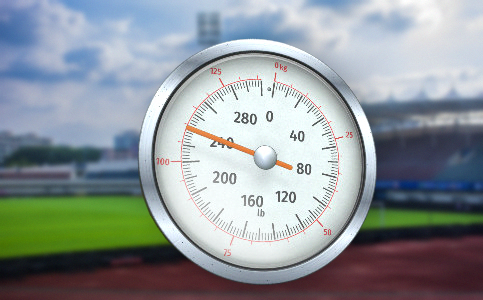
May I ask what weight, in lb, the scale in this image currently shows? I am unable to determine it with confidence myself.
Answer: 240 lb
